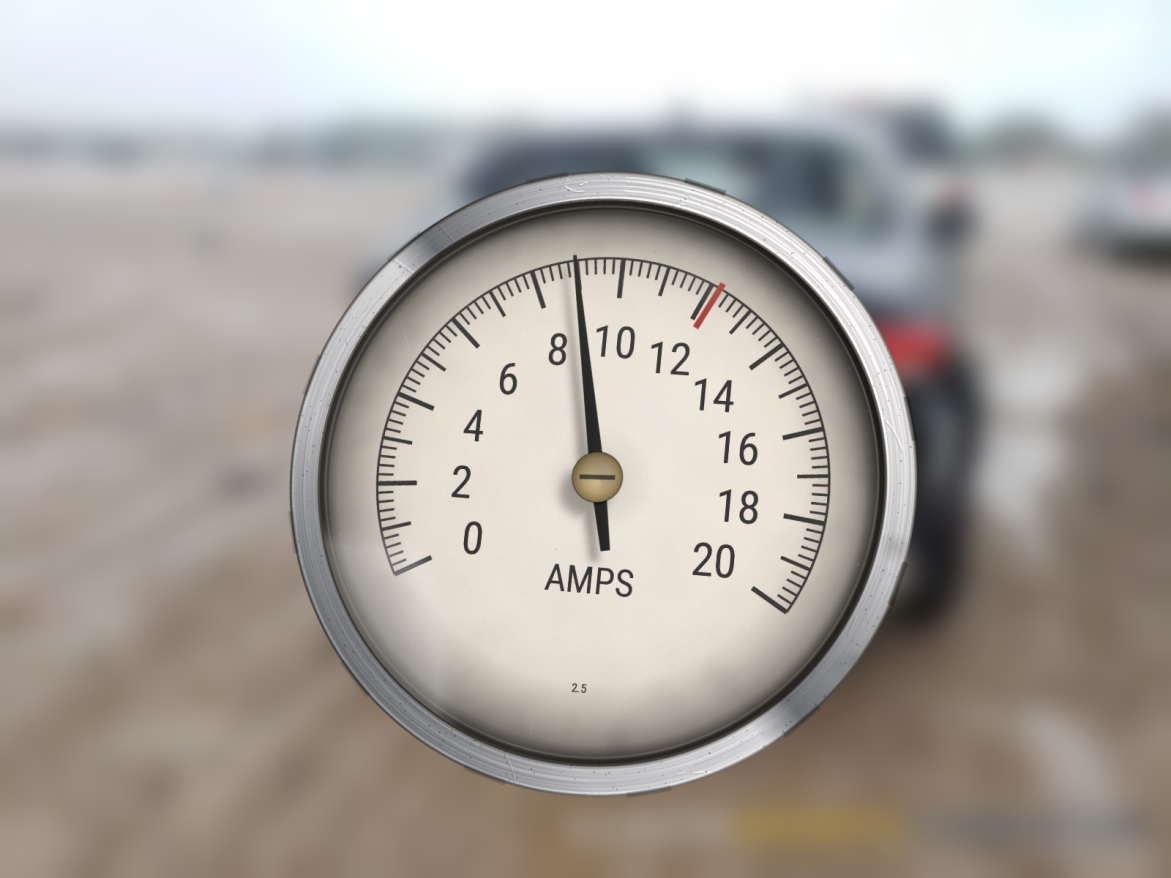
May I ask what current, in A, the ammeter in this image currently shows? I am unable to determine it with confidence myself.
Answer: 9 A
